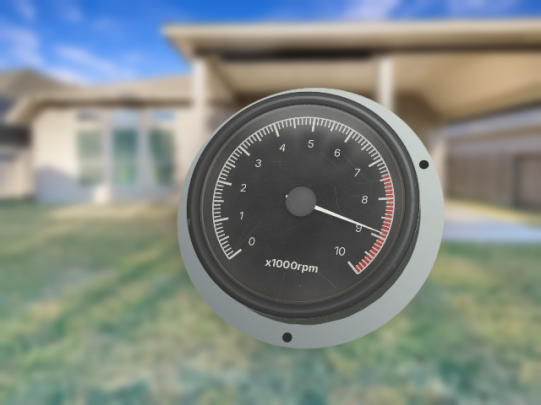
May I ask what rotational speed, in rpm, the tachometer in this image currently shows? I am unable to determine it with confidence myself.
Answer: 8900 rpm
